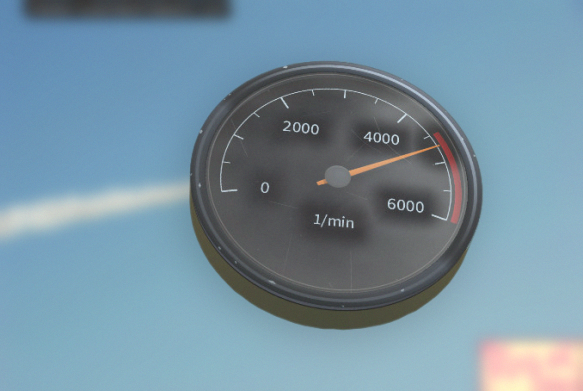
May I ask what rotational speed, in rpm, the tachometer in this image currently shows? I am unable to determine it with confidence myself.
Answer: 4750 rpm
